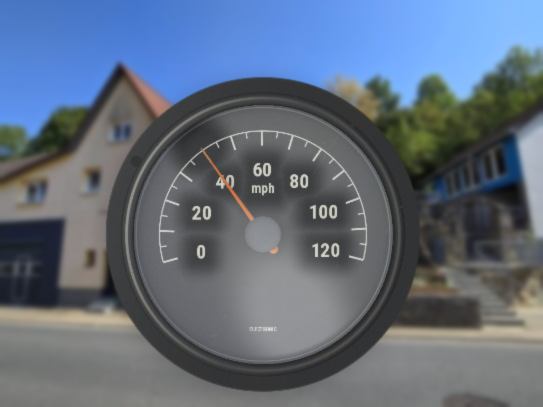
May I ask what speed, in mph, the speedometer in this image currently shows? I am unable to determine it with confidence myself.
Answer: 40 mph
